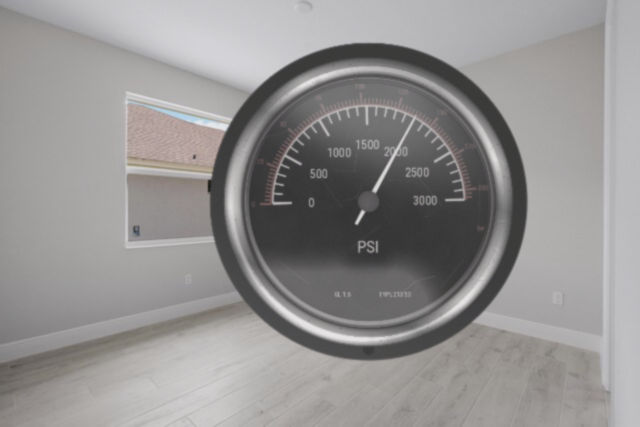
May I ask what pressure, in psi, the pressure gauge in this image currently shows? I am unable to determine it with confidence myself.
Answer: 2000 psi
